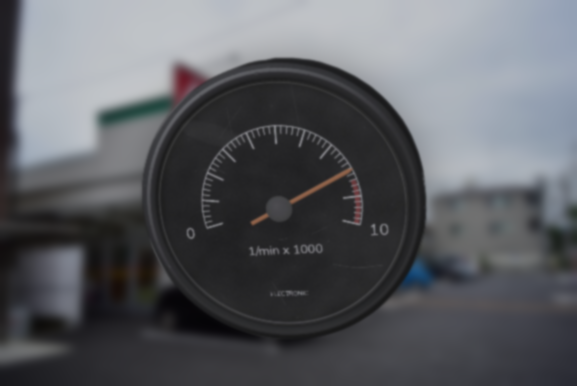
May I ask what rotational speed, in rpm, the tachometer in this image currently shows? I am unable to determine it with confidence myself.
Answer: 8000 rpm
